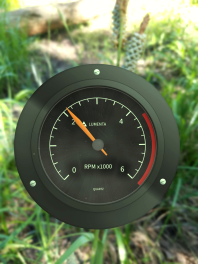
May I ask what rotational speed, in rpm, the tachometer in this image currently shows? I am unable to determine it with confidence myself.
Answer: 2125 rpm
